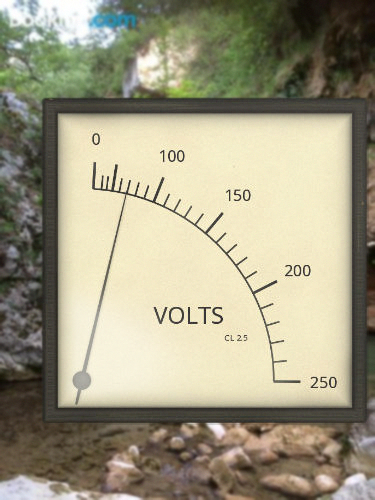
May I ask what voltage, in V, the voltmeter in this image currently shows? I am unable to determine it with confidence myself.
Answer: 70 V
